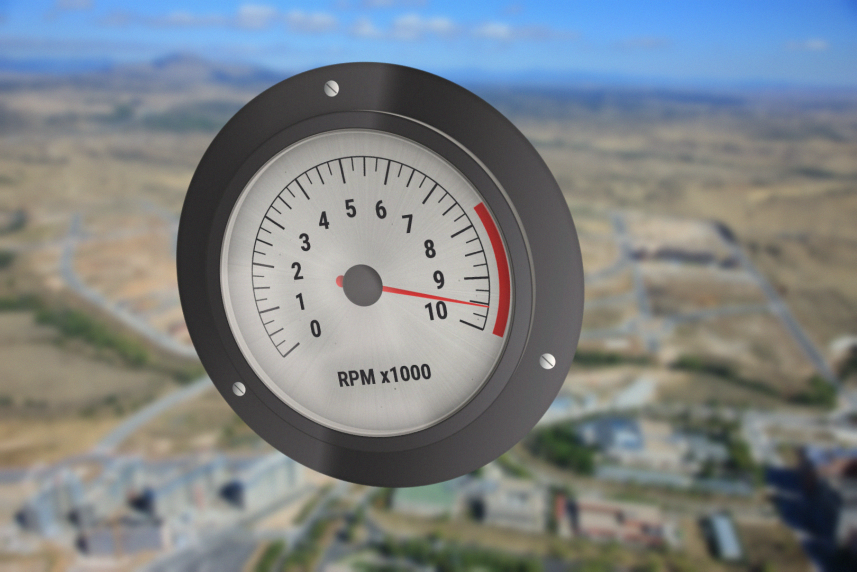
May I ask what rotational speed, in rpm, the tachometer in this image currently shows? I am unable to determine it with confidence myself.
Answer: 9500 rpm
